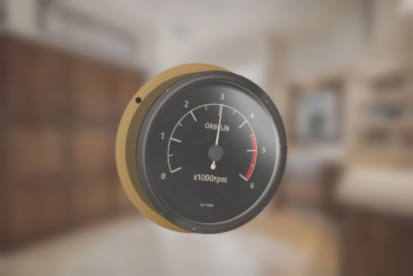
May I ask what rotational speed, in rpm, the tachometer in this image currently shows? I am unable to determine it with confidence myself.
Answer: 3000 rpm
